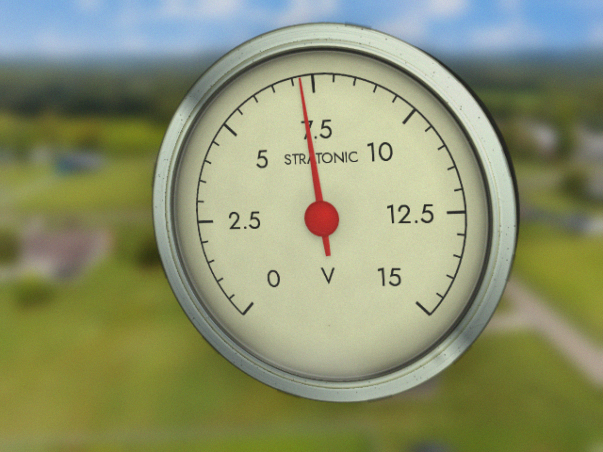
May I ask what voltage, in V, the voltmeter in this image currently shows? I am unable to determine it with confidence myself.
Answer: 7.25 V
